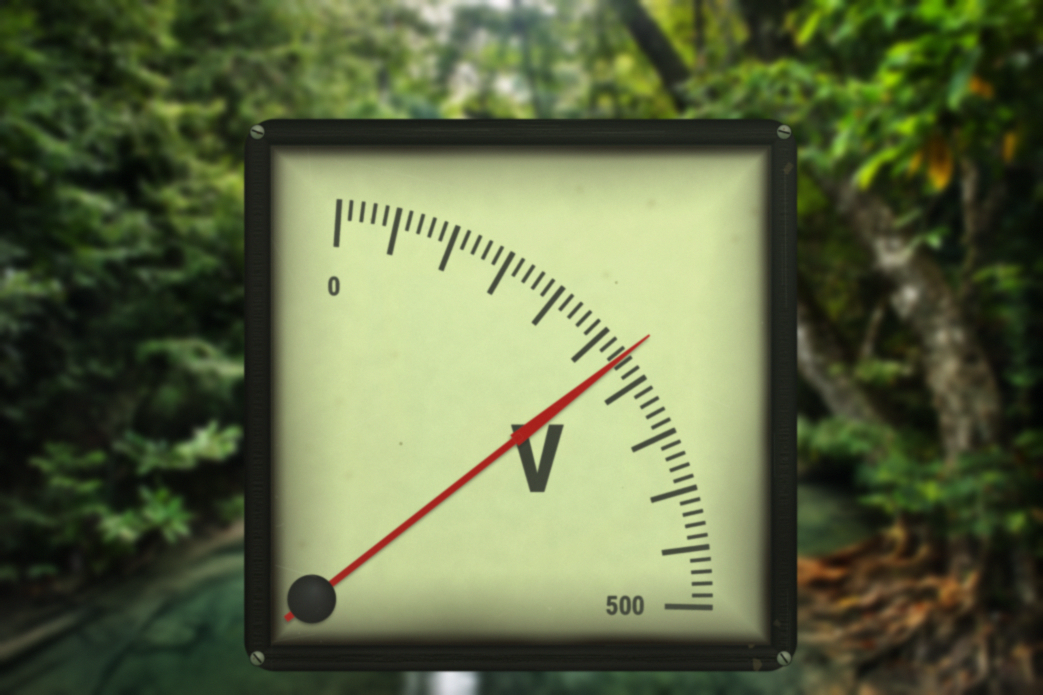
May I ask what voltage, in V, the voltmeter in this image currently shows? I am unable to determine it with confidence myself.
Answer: 275 V
